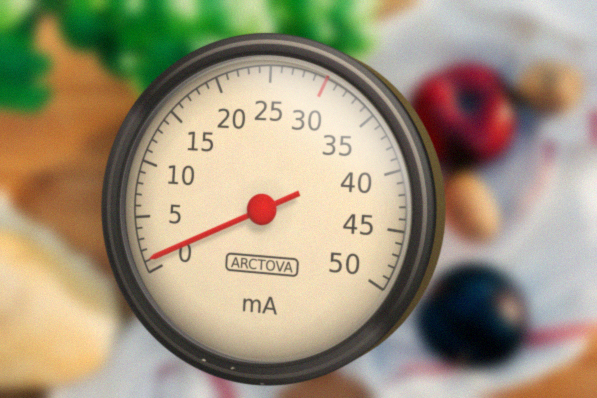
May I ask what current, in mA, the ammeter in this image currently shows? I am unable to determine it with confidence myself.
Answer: 1 mA
